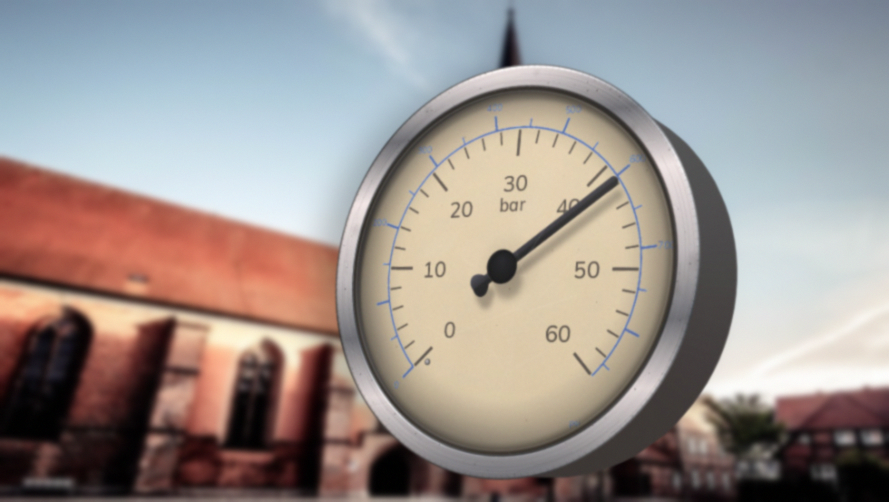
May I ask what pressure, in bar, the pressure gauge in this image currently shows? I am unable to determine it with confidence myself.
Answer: 42 bar
